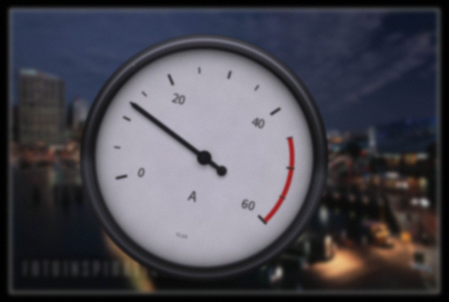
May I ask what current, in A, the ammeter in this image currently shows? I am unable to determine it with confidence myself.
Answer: 12.5 A
